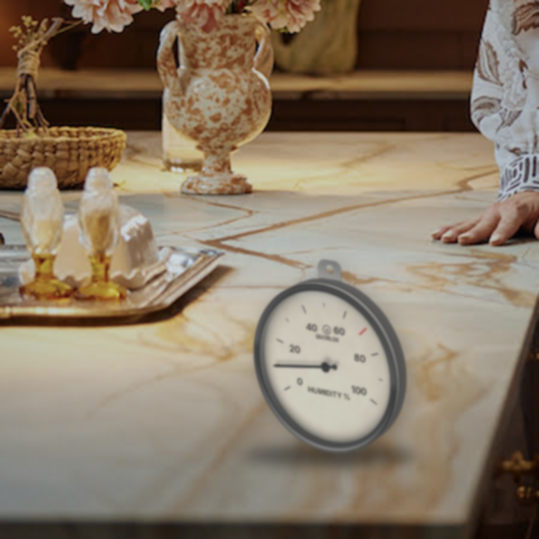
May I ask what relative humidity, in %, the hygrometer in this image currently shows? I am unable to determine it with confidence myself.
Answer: 10 %
